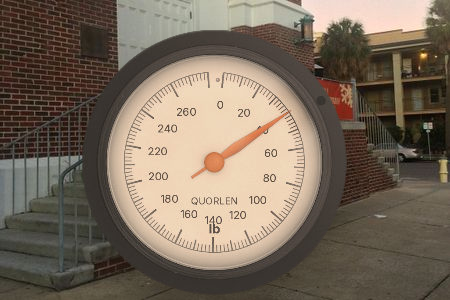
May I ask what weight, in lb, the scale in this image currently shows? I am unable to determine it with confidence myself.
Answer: 40 lb
